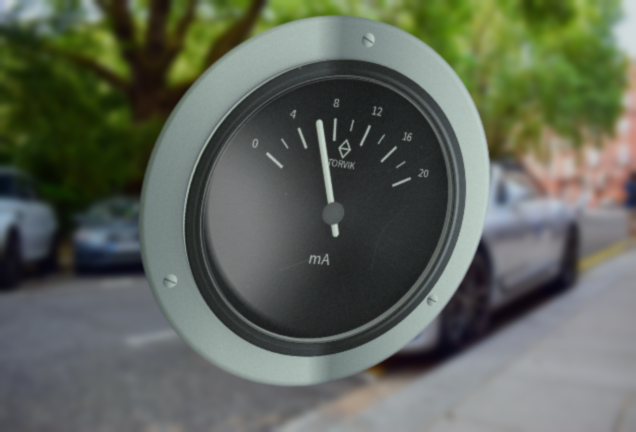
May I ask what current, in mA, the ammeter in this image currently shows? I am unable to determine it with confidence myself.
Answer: 6 mA
